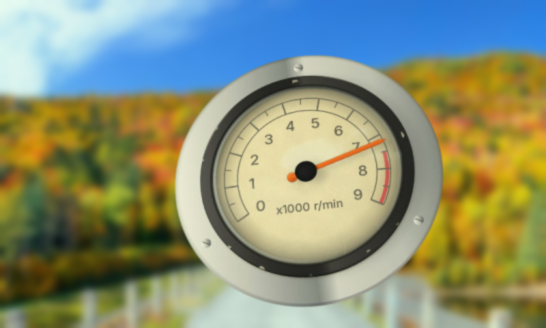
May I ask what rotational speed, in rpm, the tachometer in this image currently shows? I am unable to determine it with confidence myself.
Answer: 7250 rpm
